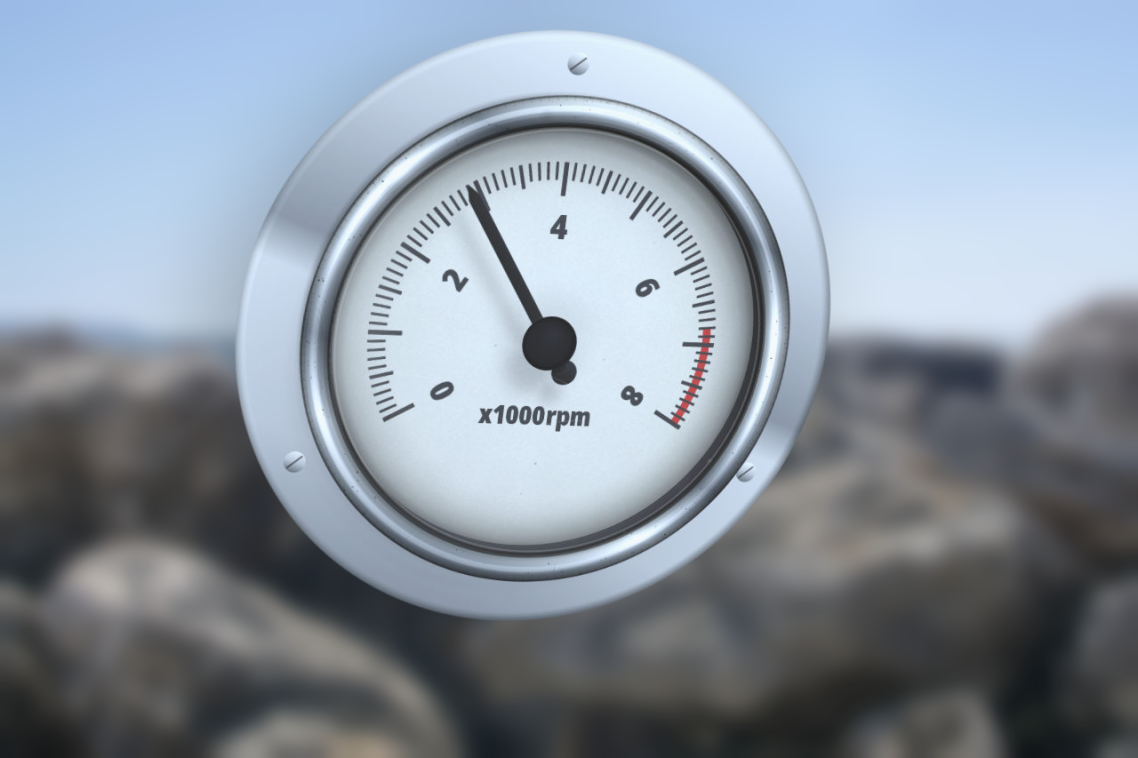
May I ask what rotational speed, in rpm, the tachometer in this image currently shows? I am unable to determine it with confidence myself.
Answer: 2900 rpm
